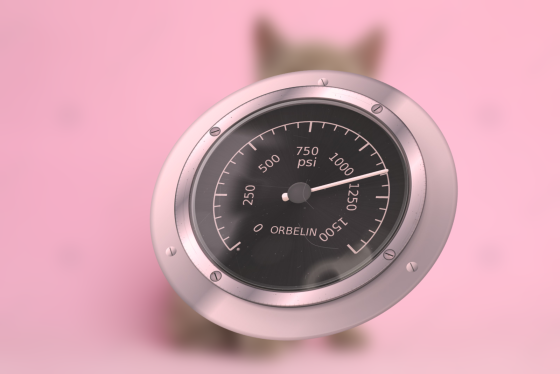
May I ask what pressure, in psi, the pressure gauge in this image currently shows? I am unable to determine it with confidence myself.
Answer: 1150 psi
